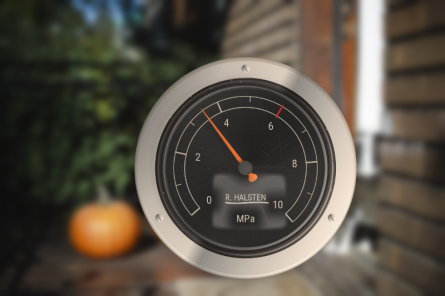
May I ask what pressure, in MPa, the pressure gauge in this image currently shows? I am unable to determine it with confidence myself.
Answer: 3.5 MPa
